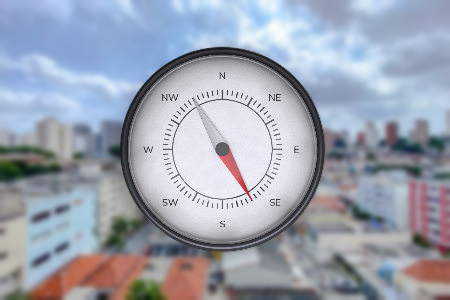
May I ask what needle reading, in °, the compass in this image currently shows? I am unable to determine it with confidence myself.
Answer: 150 °
